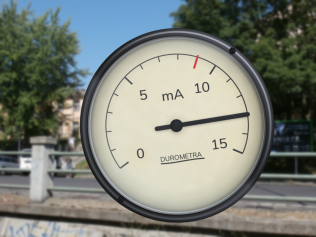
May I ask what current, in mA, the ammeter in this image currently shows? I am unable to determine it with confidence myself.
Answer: 13 mA
